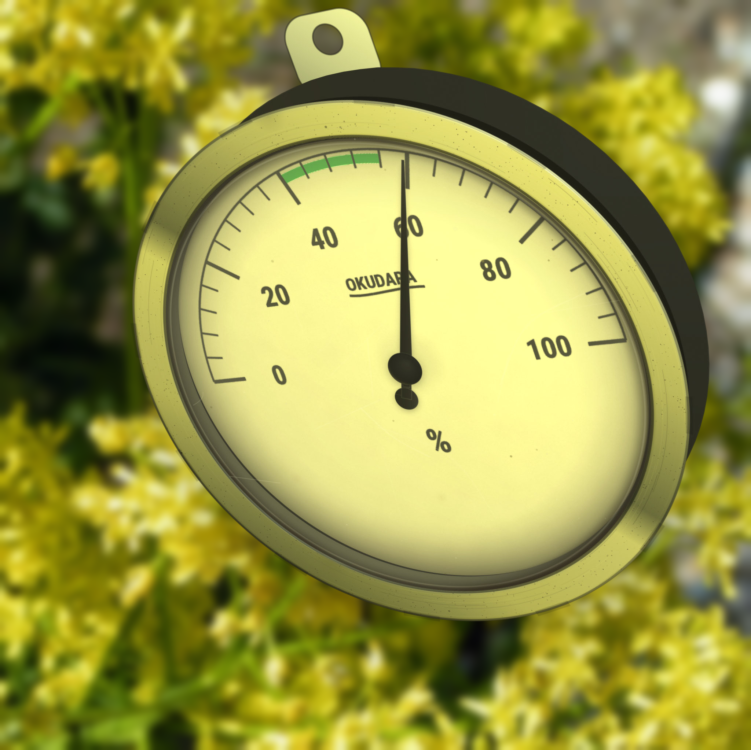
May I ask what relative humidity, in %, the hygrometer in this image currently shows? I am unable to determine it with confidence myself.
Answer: 60 %
